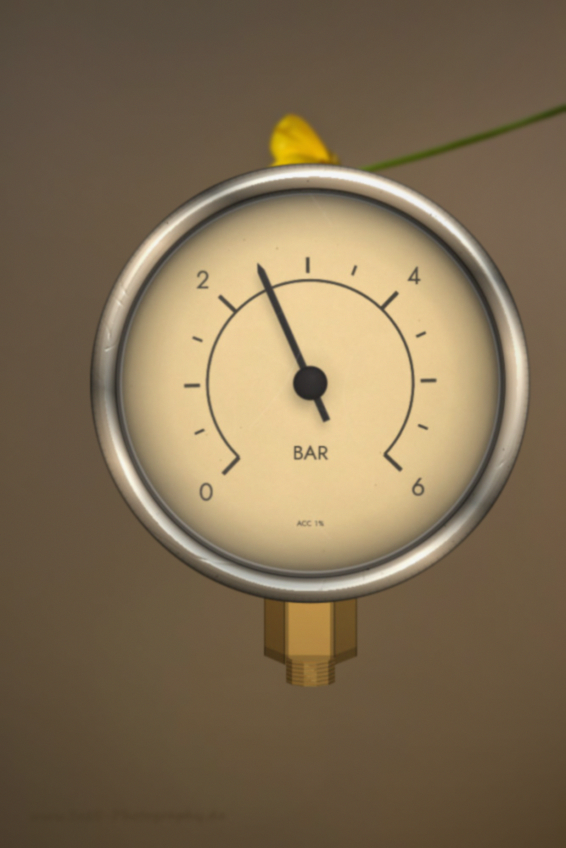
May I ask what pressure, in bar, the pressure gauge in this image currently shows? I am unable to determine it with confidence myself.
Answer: 2.5 bar
